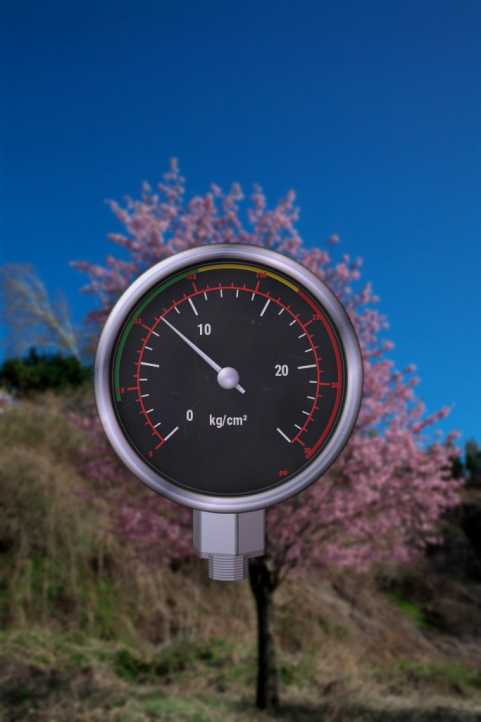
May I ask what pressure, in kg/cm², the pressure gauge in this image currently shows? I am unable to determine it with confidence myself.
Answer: 8 kg/cm²
